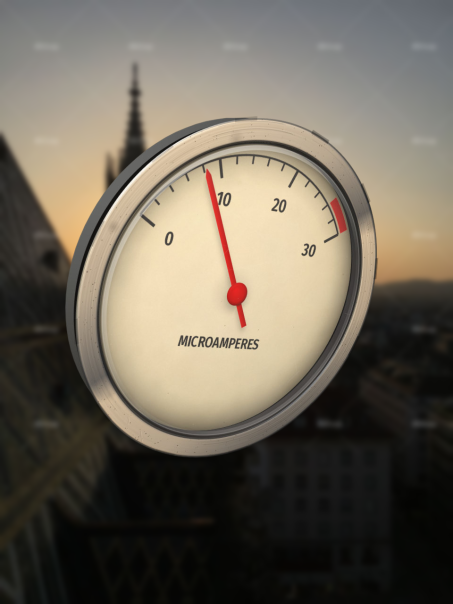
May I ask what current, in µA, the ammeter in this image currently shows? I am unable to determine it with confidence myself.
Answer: 8 µA
